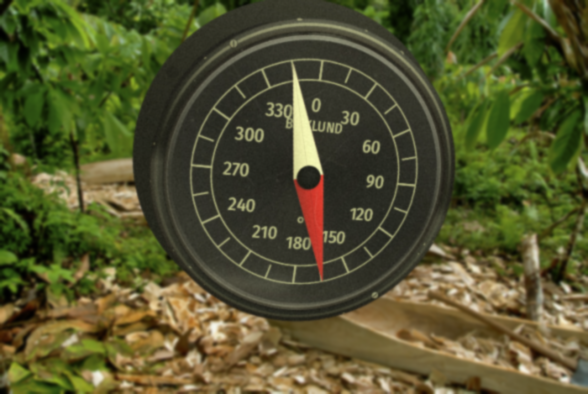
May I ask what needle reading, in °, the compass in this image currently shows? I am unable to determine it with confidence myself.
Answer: 165 °
